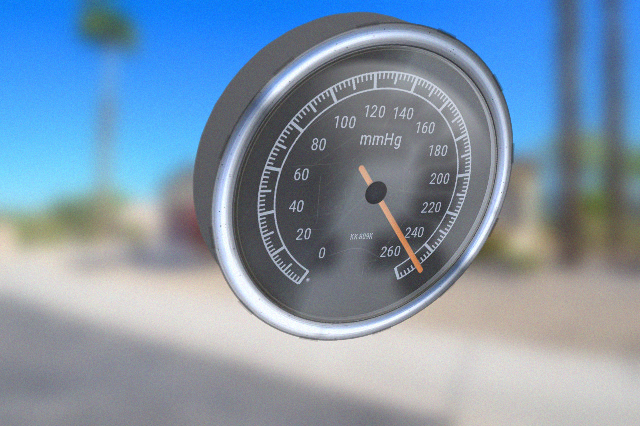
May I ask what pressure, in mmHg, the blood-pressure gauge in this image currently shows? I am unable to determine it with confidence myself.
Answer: 250 mmHg
